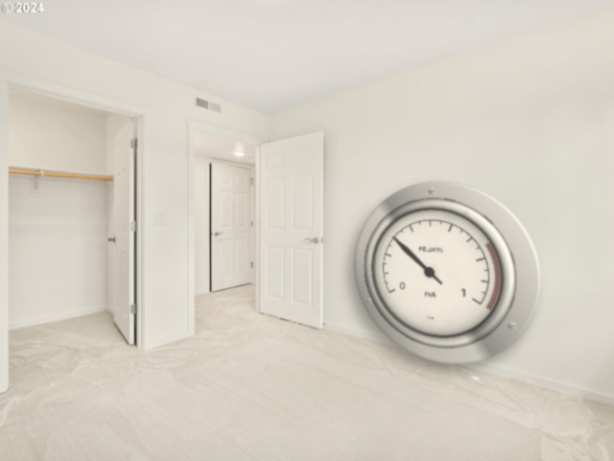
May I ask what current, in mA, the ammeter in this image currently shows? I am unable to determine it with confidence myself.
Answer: 0.3 mA
